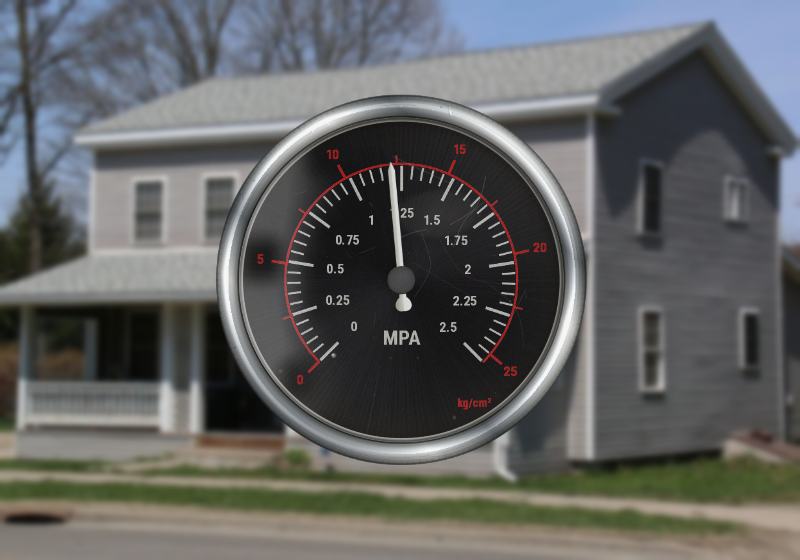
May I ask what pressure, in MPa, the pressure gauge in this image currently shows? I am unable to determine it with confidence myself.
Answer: 1.2 MPa
